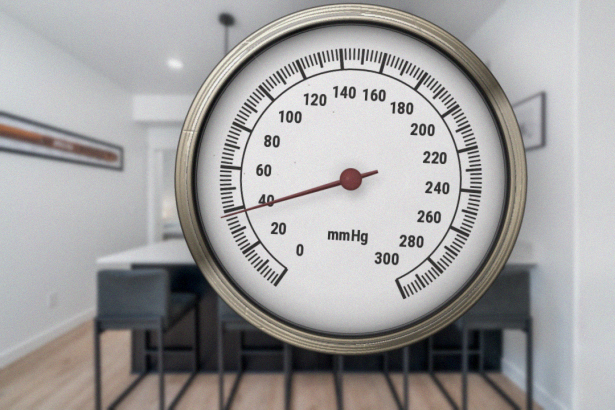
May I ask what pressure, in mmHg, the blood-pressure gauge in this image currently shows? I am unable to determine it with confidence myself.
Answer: 38 mmHg
